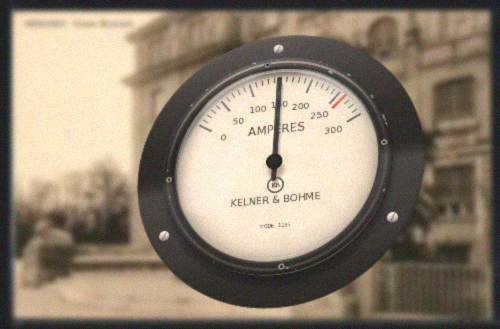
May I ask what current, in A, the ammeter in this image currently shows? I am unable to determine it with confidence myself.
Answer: 150 A
